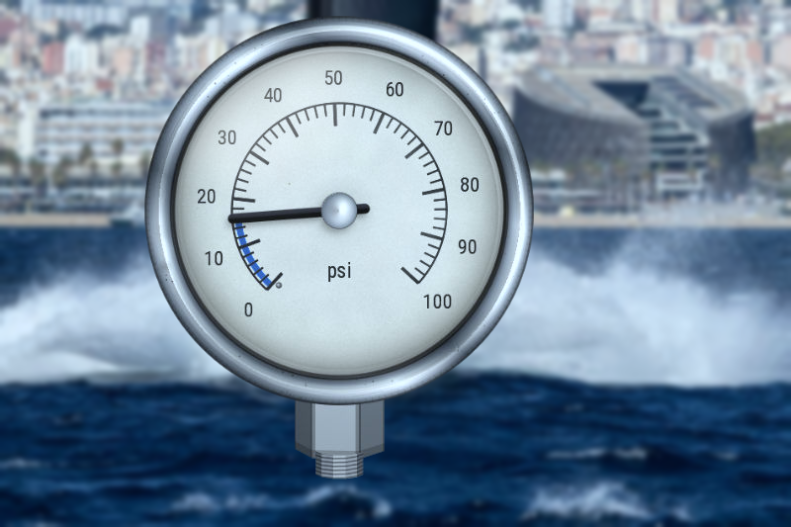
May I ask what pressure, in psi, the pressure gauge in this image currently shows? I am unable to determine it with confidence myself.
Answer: 16 psi
